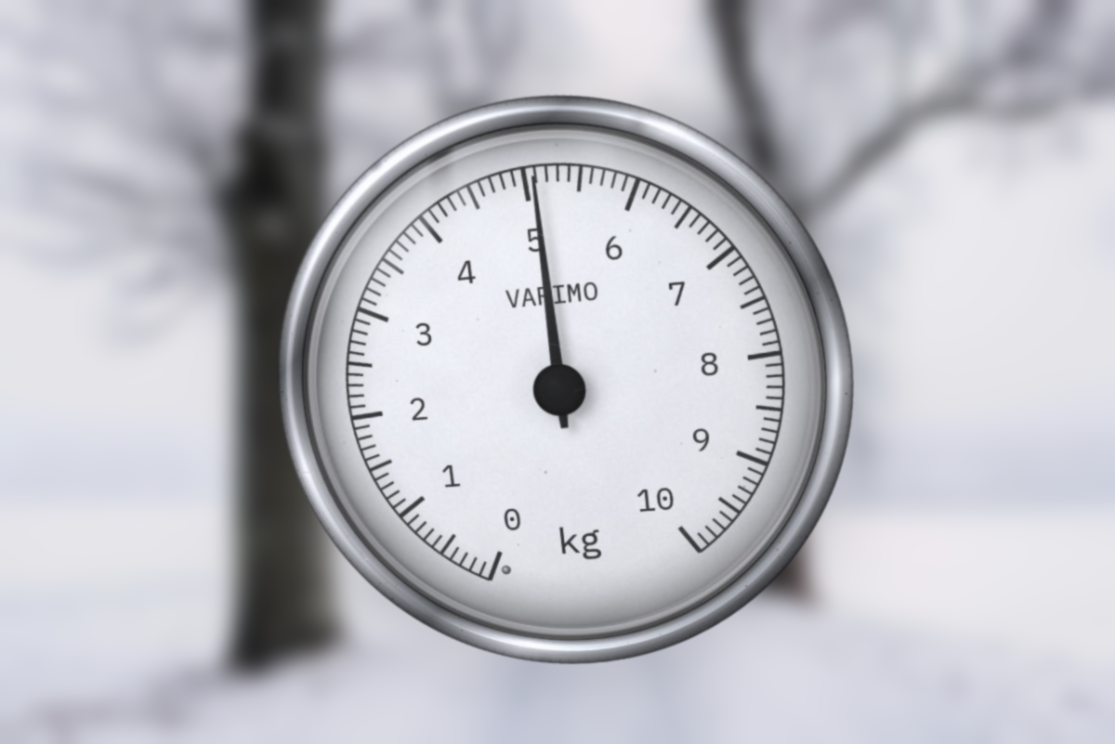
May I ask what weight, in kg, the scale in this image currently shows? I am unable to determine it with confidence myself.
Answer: 5.1 kg
